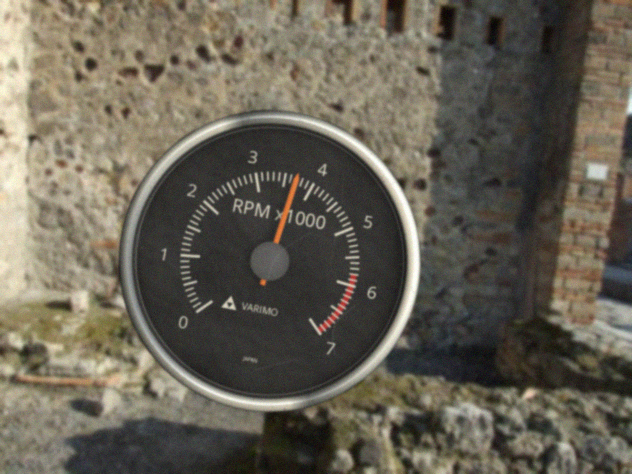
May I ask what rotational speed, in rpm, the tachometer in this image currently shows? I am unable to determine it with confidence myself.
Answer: 3700 rpm
